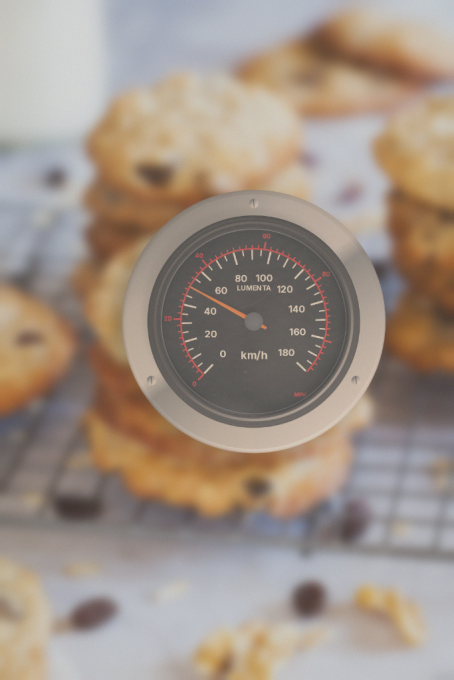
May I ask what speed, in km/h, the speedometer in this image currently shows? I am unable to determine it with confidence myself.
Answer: 50 km/h
